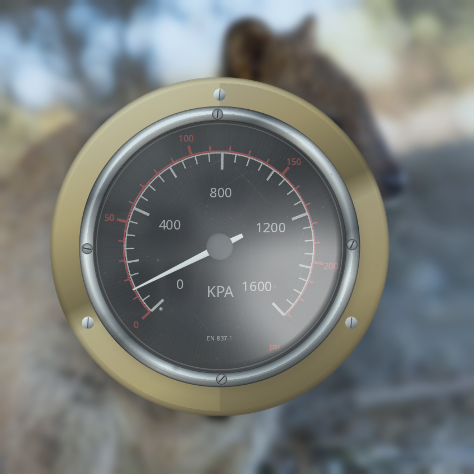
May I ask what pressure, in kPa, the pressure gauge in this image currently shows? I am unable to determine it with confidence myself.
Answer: 100 kPa
